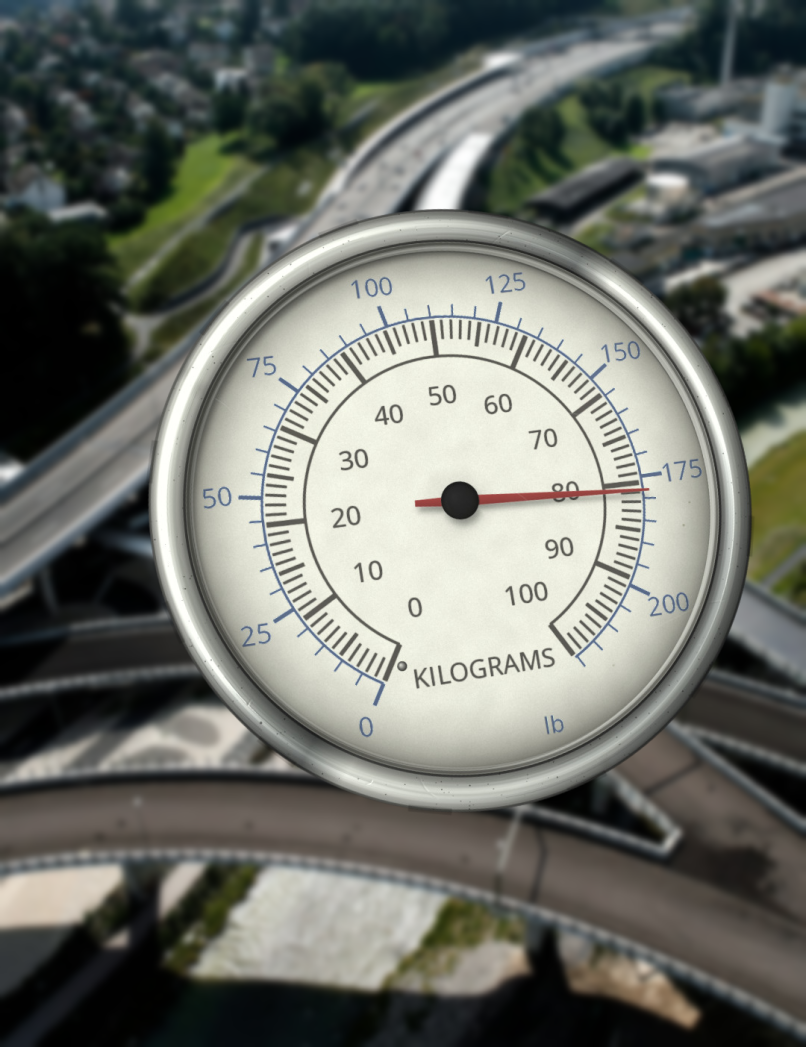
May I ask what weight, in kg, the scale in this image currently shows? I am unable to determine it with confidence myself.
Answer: 81 kg
